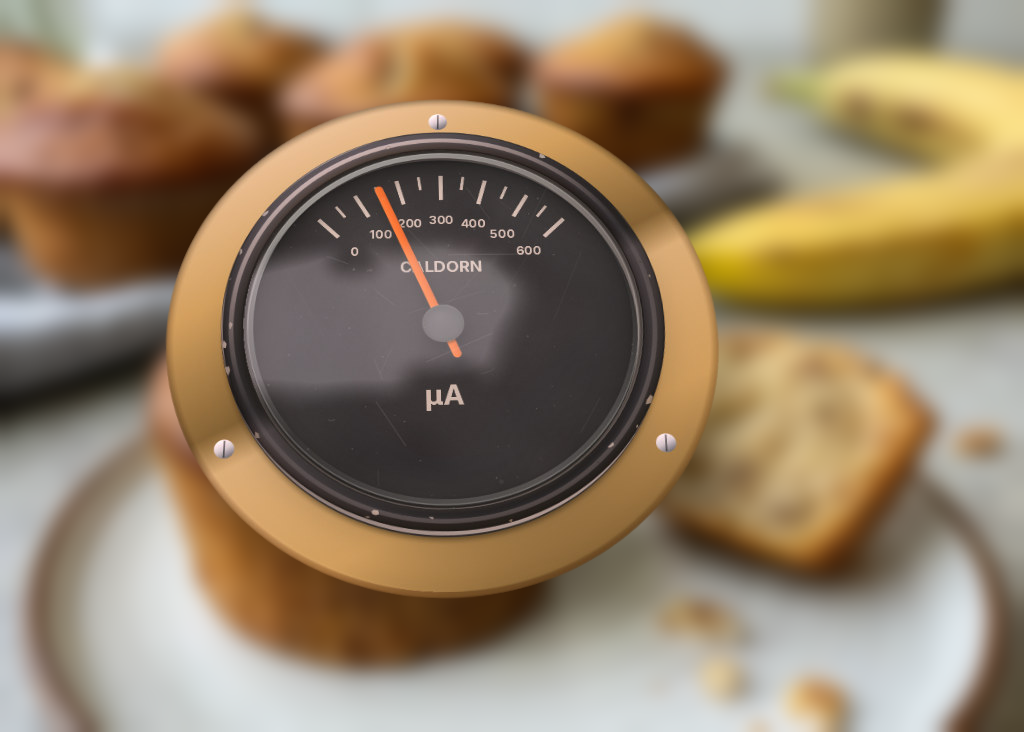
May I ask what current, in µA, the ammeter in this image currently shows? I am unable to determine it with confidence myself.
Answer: 150 µA
